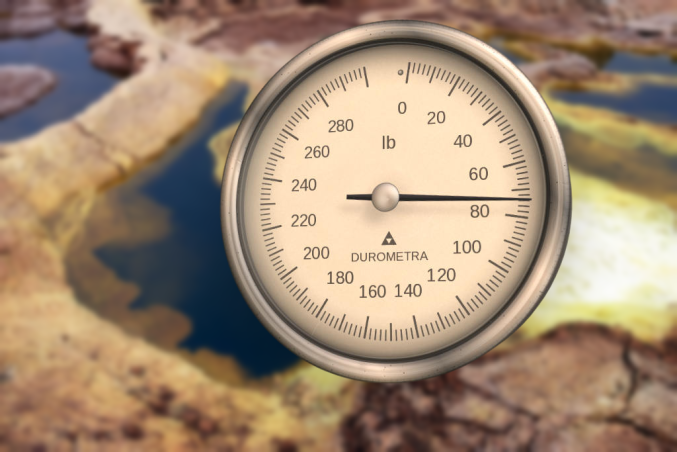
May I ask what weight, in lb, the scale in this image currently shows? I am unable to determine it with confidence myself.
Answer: 74 lb
